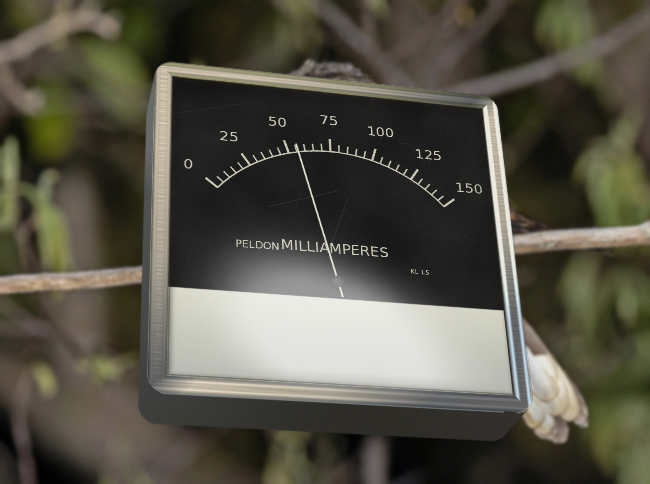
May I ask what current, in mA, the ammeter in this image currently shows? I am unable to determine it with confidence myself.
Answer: 55 mA
